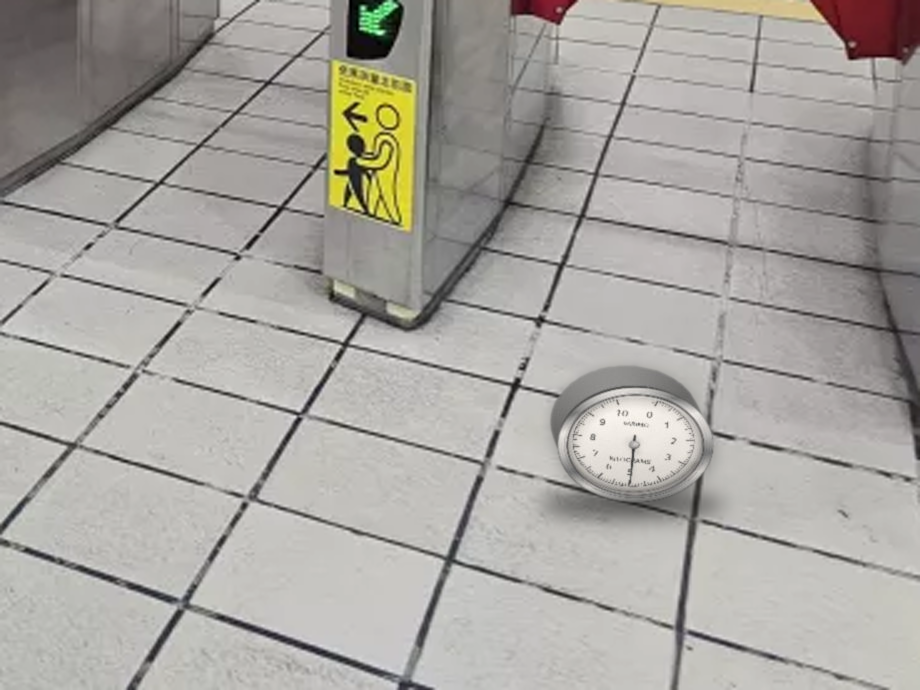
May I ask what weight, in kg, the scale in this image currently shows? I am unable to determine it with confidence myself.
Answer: 5 kg
